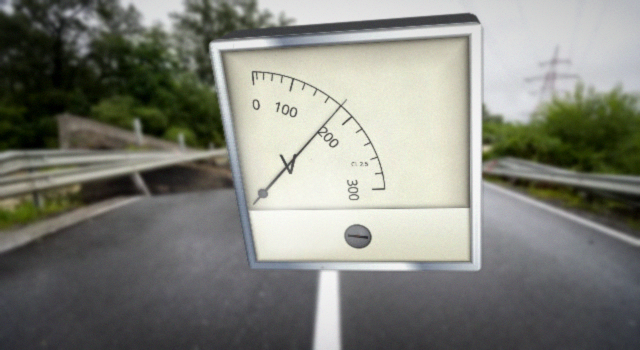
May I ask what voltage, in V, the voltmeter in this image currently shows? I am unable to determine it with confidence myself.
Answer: 180 V
